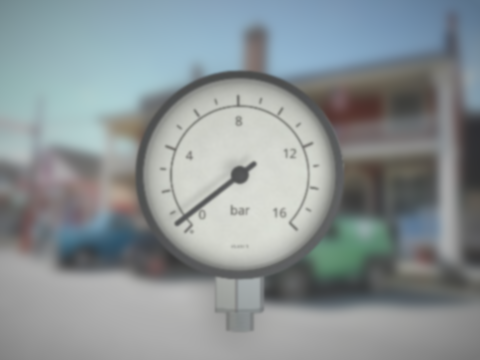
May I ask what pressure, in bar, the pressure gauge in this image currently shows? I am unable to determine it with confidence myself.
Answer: 0.5 bar
